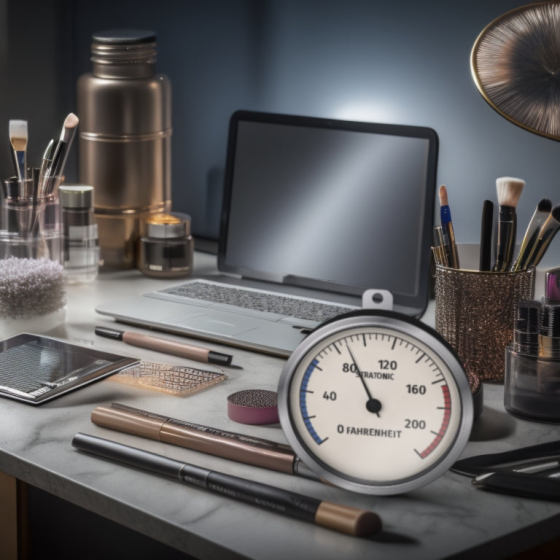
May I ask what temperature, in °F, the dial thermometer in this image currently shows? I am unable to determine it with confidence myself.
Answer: 88 °F
